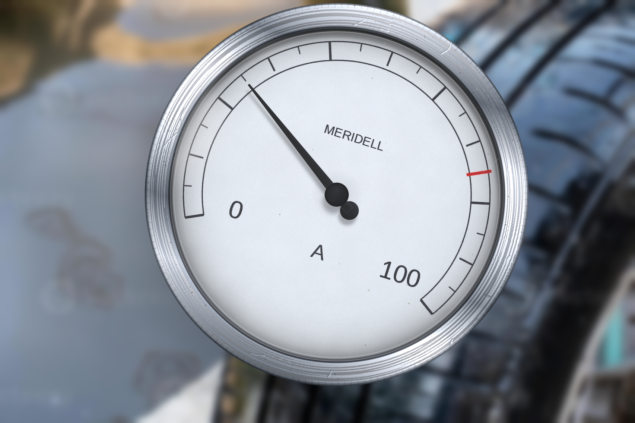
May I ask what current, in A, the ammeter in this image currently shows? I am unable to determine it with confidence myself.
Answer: 25 A
